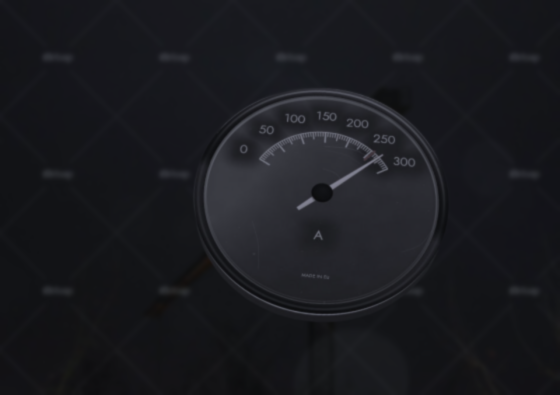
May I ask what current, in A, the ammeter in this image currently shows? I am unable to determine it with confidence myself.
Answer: 275 A
